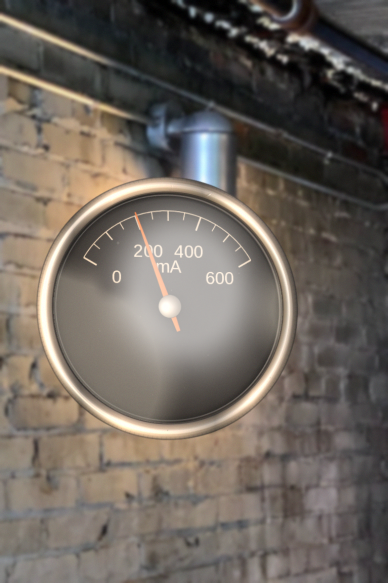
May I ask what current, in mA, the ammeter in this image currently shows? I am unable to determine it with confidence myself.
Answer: 200 mA
